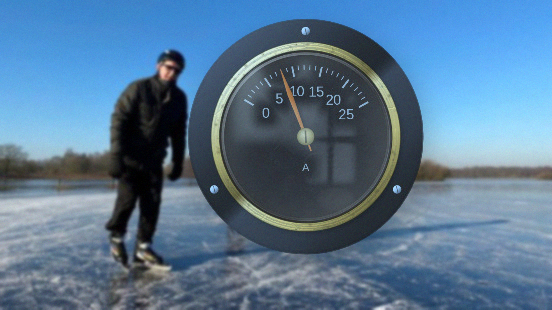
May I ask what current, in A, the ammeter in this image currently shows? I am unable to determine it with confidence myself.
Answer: 8 A
